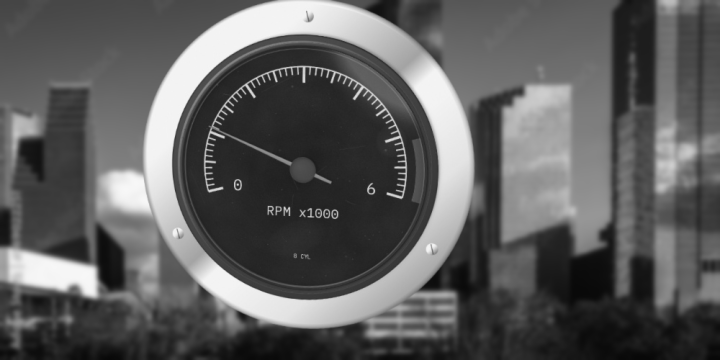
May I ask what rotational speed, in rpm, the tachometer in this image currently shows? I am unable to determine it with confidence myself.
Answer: 1100 rpm
